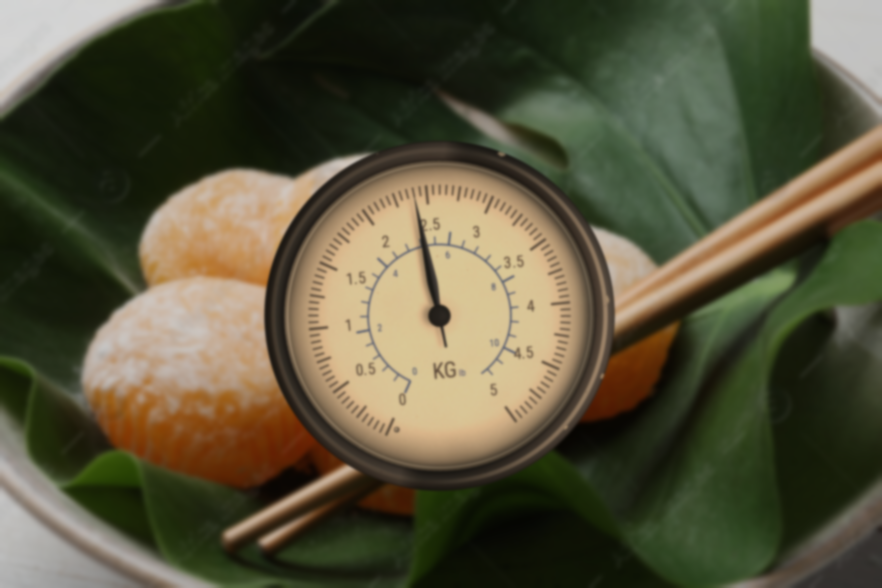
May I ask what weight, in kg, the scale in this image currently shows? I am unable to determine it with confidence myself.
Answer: 2.4 kg
